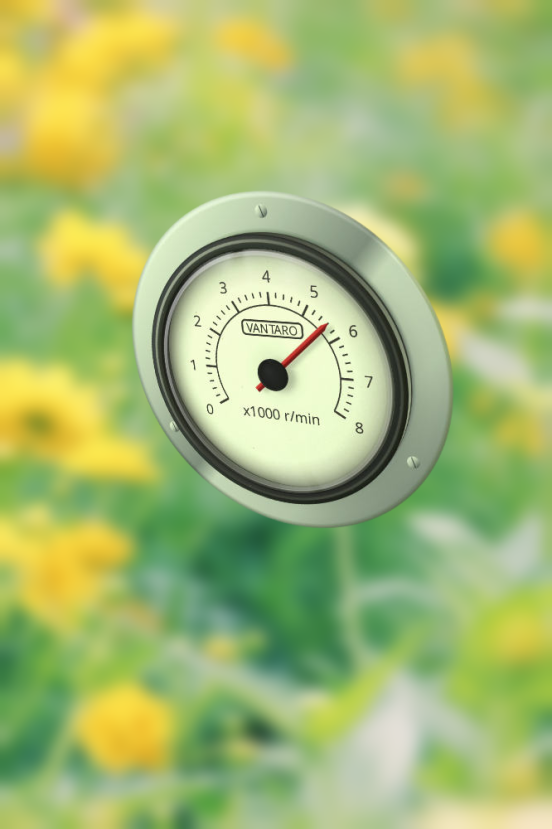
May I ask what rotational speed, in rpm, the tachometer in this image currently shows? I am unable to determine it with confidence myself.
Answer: 5600 rpm
